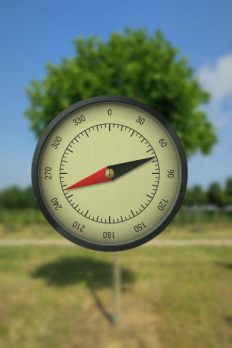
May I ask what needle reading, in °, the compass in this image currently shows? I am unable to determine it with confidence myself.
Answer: 250 °
